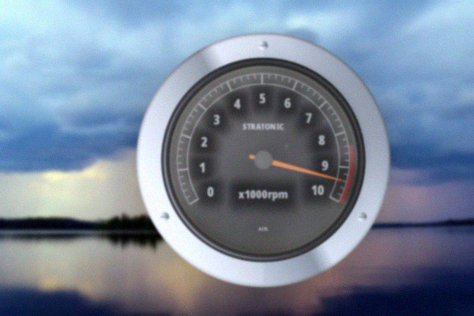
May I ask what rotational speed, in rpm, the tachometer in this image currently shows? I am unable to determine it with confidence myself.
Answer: 9400 rpm
